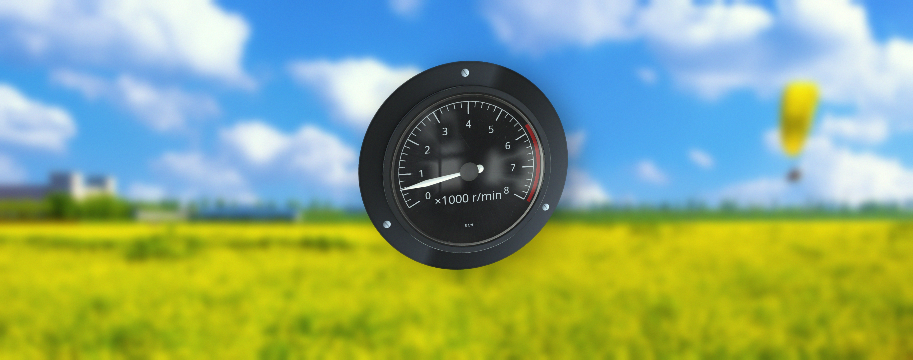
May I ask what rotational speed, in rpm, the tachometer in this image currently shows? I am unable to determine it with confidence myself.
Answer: 600 rpm
